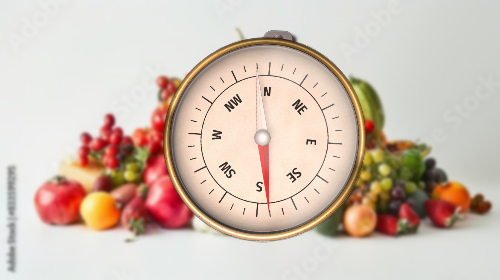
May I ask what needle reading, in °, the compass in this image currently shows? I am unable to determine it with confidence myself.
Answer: 170 °
